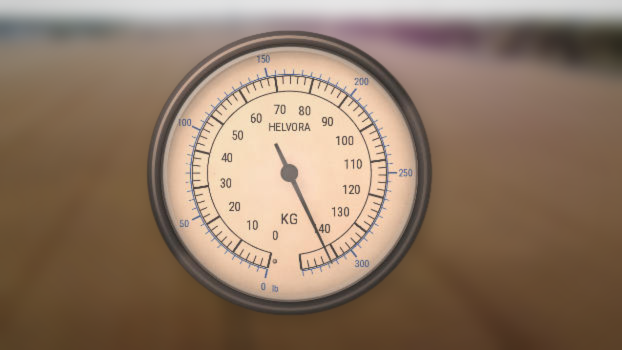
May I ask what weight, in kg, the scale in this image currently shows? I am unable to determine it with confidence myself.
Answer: 142 kg
